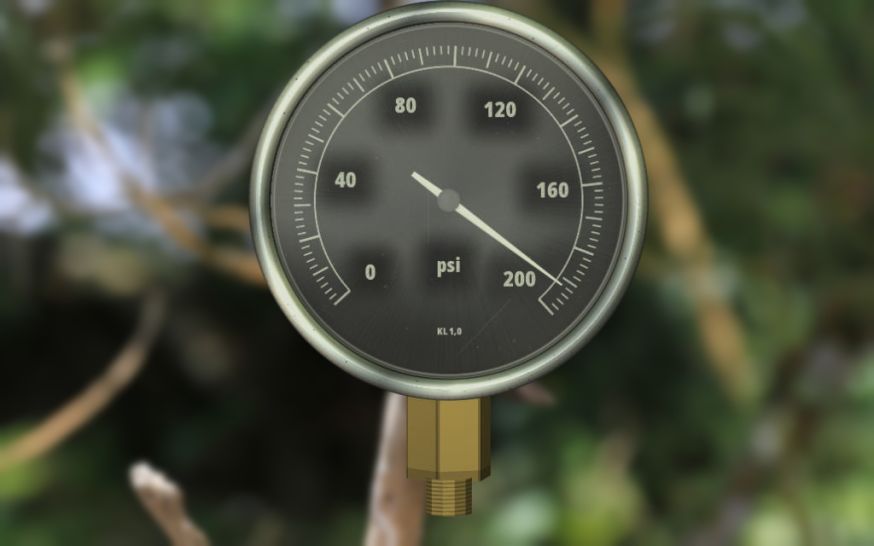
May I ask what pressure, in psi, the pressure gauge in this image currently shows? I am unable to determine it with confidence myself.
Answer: 192 psi
